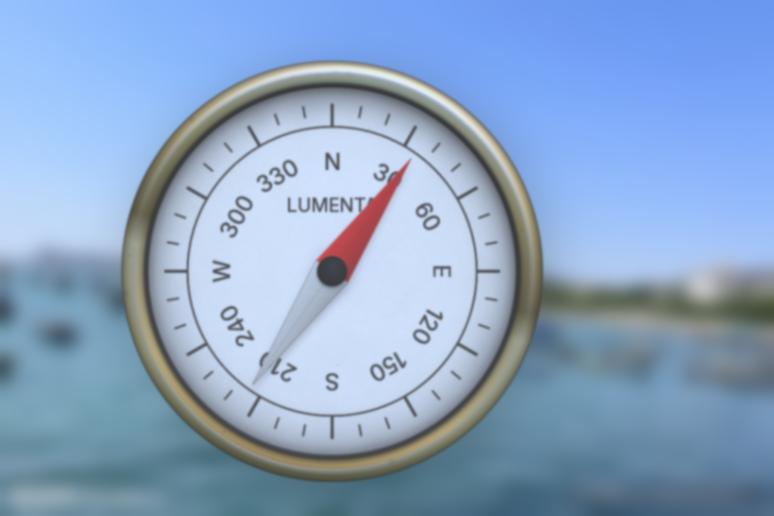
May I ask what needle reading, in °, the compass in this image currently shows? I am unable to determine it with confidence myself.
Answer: 35 °
